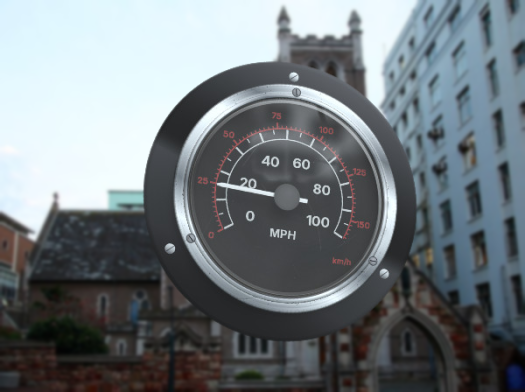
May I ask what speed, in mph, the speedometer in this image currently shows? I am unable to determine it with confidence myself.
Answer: 15 mph
